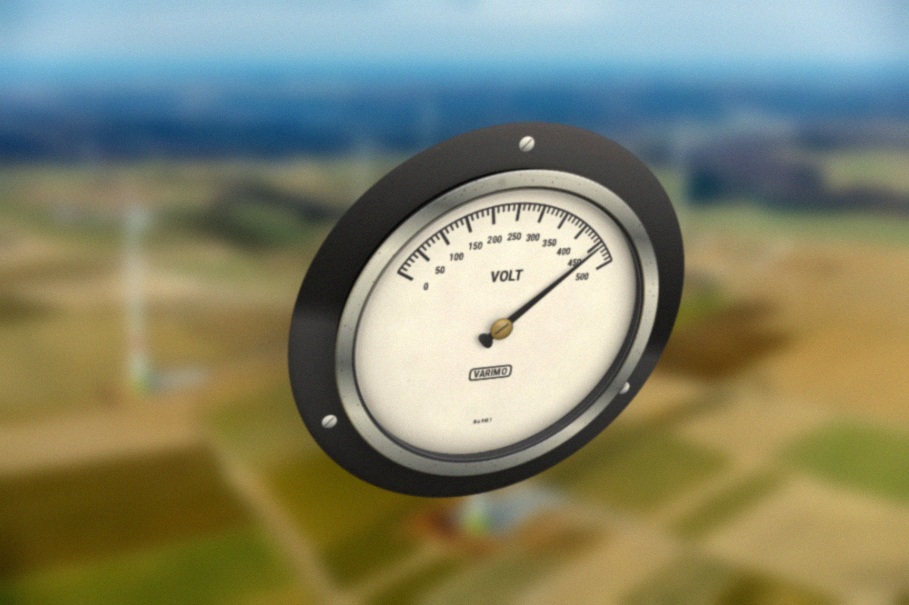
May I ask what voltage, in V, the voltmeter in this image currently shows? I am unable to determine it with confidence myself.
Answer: 450 V
